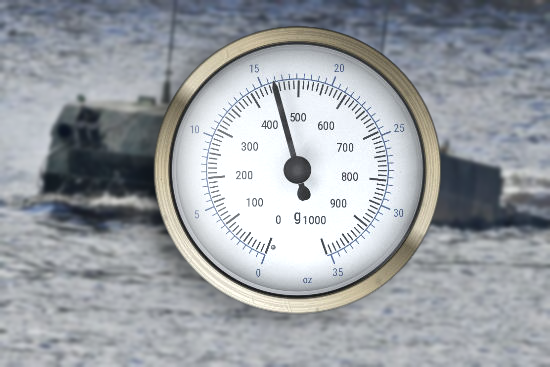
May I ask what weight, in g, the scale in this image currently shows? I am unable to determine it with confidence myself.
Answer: 450 g
